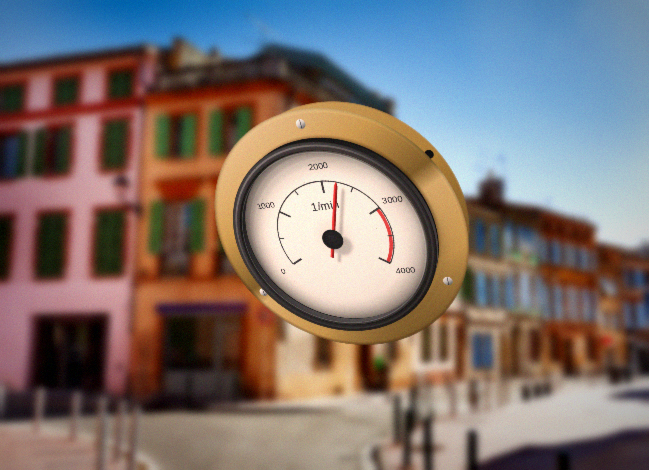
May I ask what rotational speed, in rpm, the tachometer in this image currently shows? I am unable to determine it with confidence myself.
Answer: 2250 rpm
